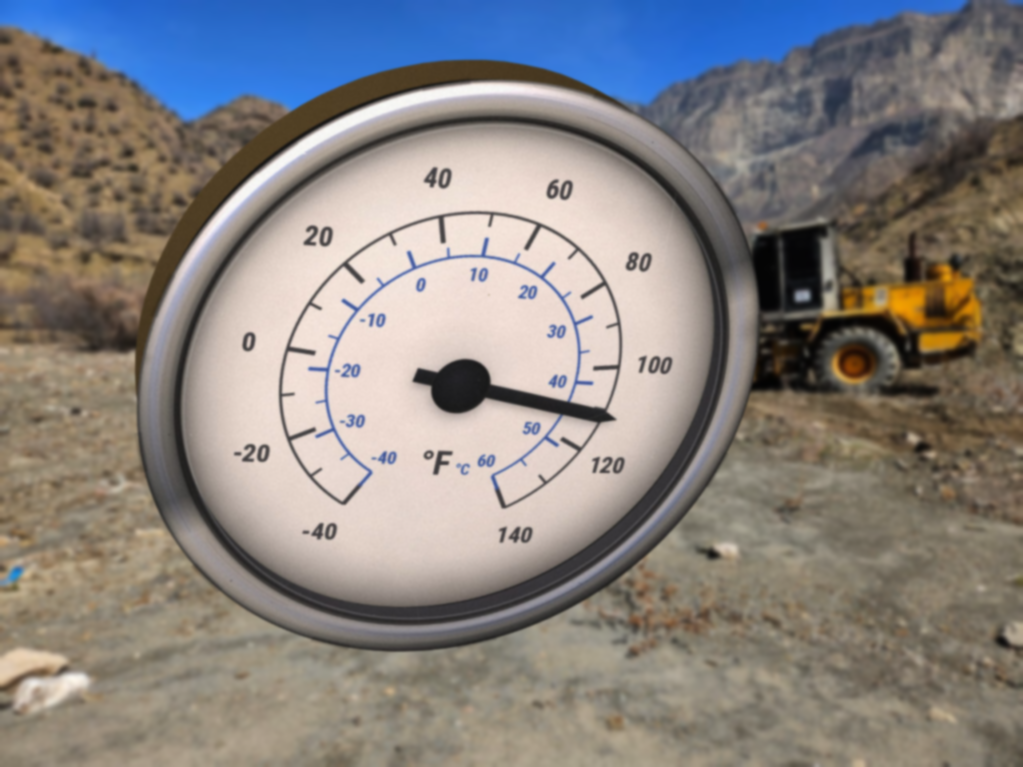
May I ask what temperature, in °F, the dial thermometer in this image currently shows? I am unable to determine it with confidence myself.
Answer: 110 °F
